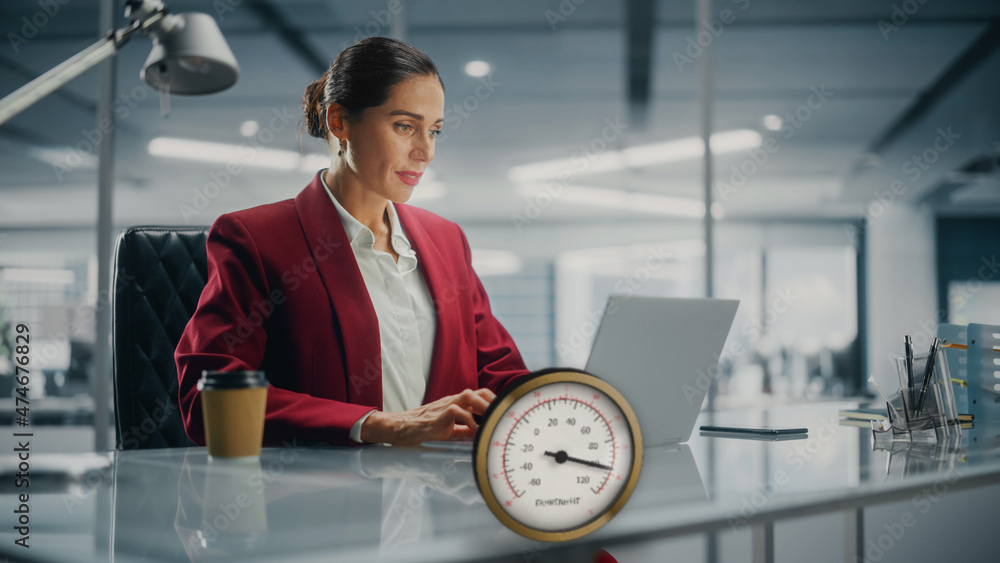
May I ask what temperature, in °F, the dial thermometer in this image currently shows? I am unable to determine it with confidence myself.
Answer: 100 °F
